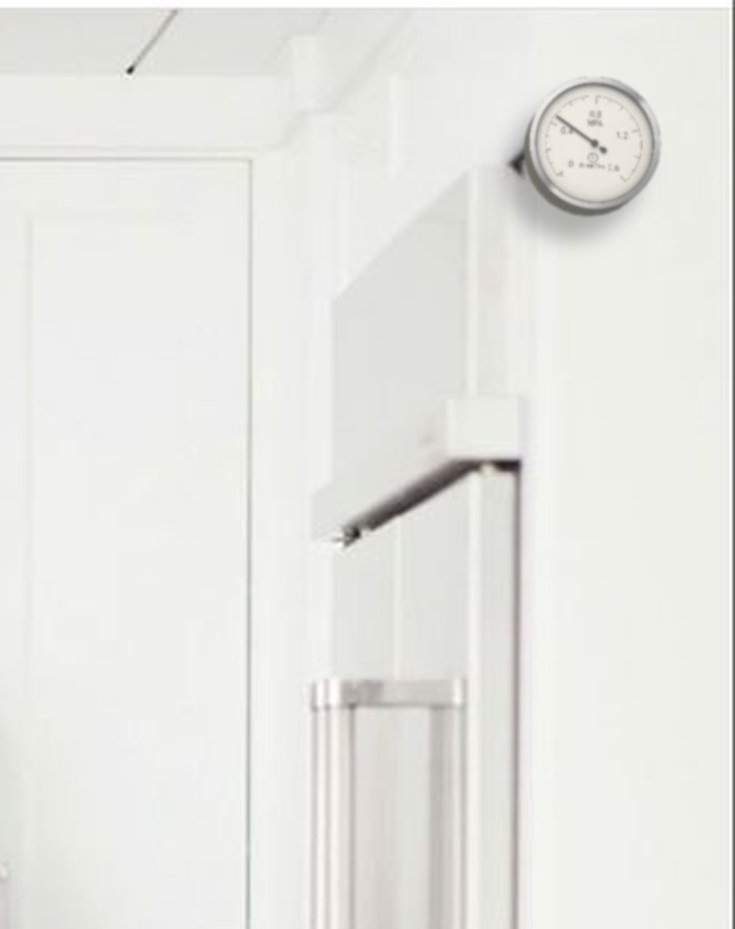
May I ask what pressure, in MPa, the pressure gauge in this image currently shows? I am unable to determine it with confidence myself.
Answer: 0.45 MPa
